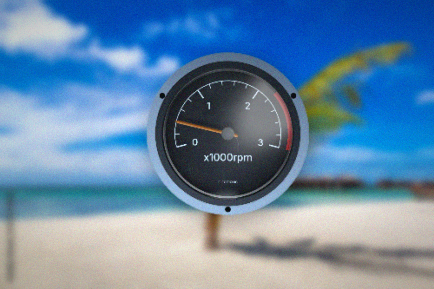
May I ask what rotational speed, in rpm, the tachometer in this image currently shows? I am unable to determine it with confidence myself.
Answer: 400 rpm
